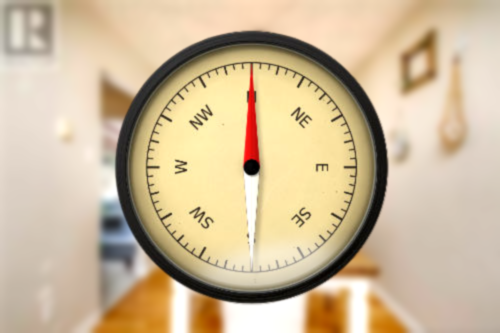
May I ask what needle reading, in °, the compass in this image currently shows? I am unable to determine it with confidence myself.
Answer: 0 °
